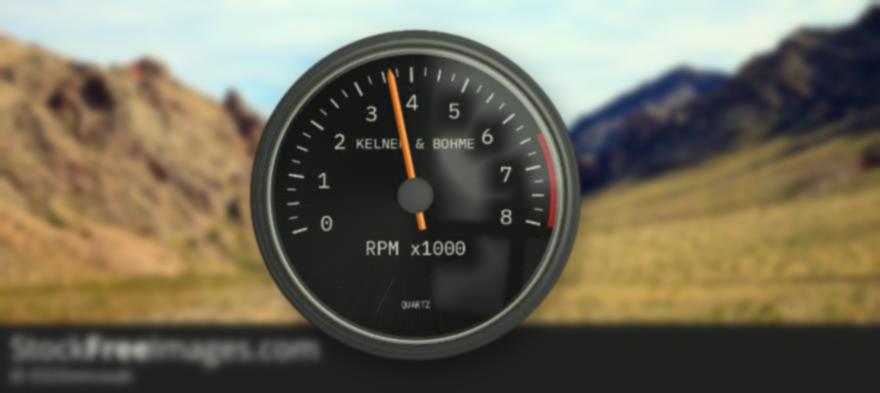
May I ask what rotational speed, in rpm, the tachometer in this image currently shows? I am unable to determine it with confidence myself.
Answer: 3625 rpm
